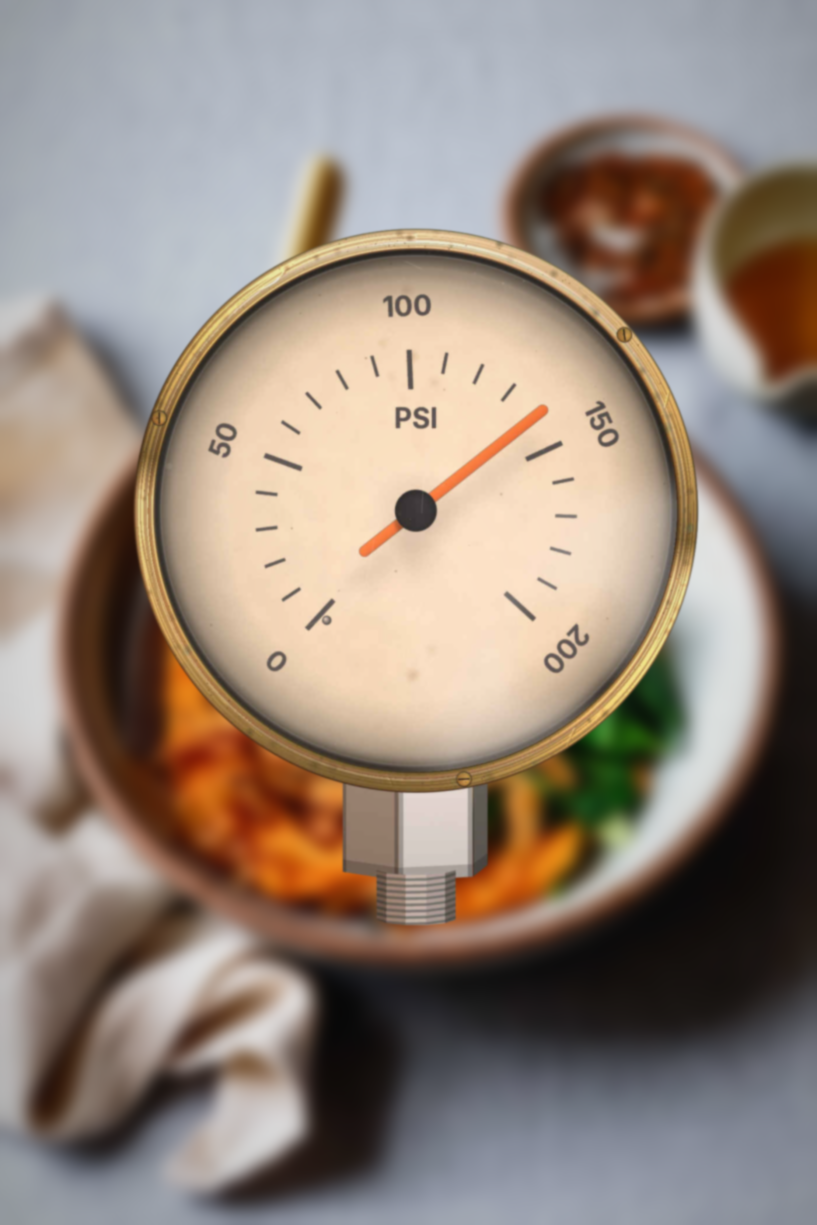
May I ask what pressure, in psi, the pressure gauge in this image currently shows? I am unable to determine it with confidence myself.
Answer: 140 psi
